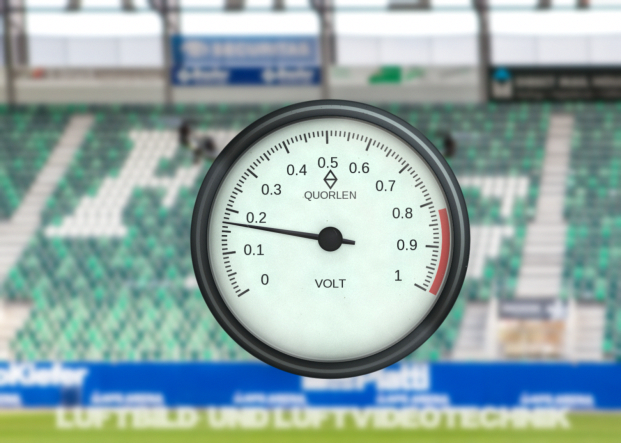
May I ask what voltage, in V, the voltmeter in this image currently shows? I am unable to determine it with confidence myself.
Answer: 0.17 V
